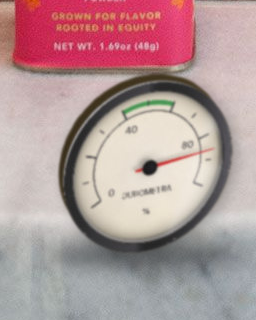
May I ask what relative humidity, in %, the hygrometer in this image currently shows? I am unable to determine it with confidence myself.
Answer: 85 %
